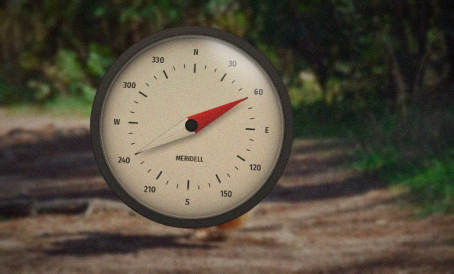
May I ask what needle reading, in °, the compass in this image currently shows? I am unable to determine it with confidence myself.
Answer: 60 °
